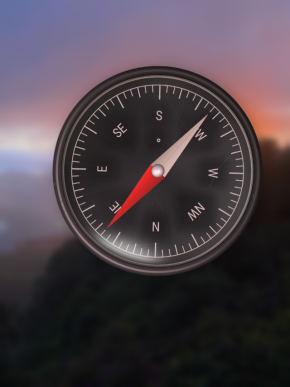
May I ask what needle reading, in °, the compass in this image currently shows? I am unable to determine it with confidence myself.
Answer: 40 °
